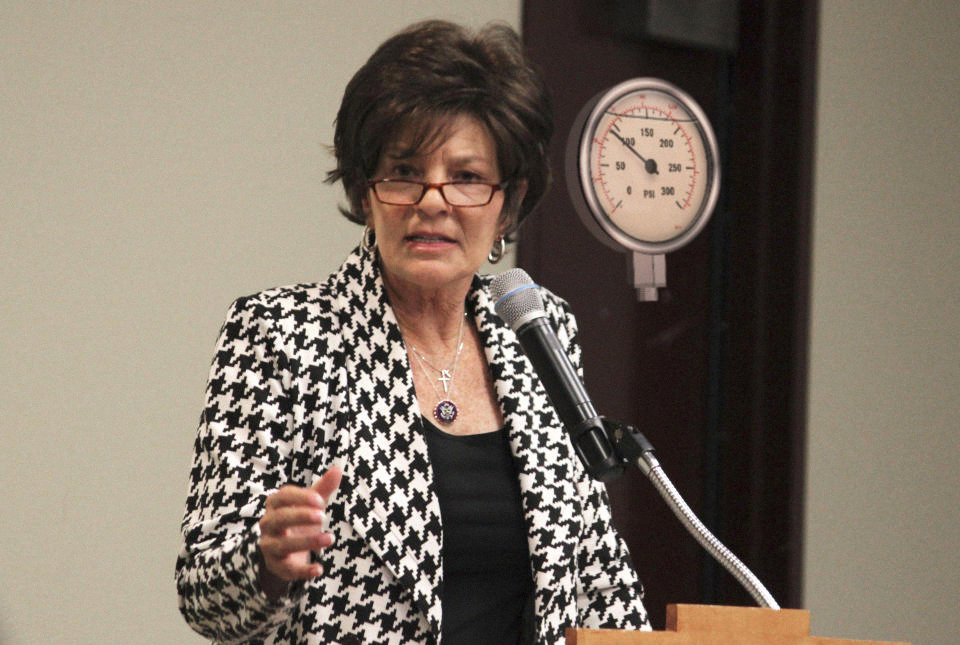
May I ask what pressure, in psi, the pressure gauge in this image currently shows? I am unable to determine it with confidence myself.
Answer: 90 psi
